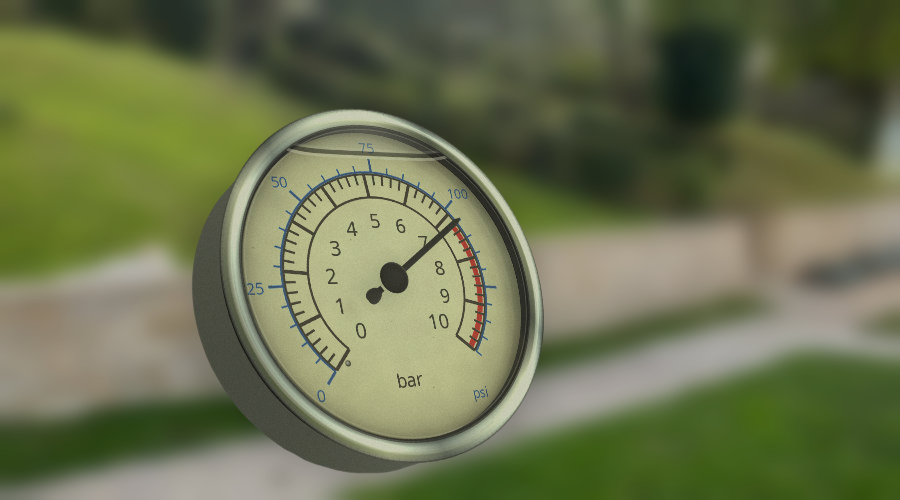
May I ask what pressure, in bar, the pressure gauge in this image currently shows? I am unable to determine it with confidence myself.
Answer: 7.2 bar
